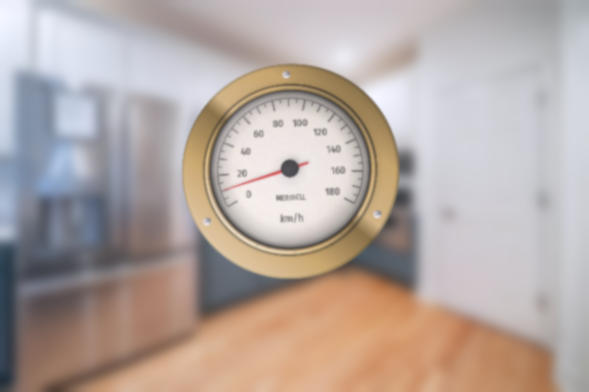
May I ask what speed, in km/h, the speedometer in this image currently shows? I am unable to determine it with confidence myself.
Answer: 10 km/h
